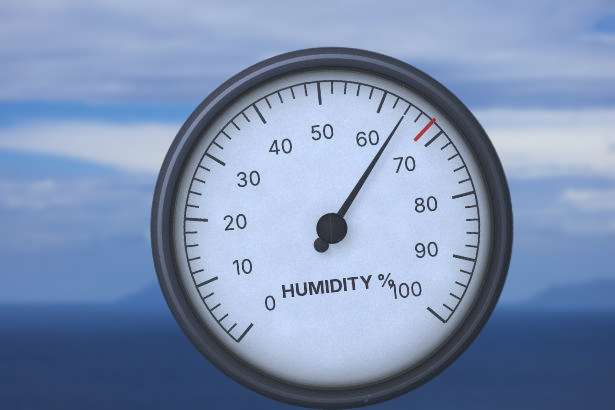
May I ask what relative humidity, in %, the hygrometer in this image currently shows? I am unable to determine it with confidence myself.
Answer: 64 %
